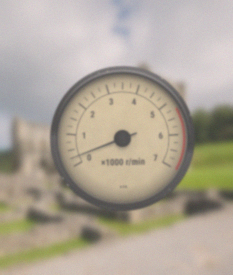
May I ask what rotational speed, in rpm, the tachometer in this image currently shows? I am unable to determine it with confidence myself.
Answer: 250 rpm
